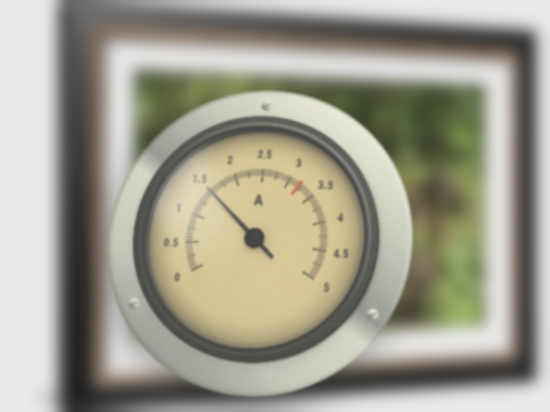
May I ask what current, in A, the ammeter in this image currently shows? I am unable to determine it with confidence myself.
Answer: 1.5 A
